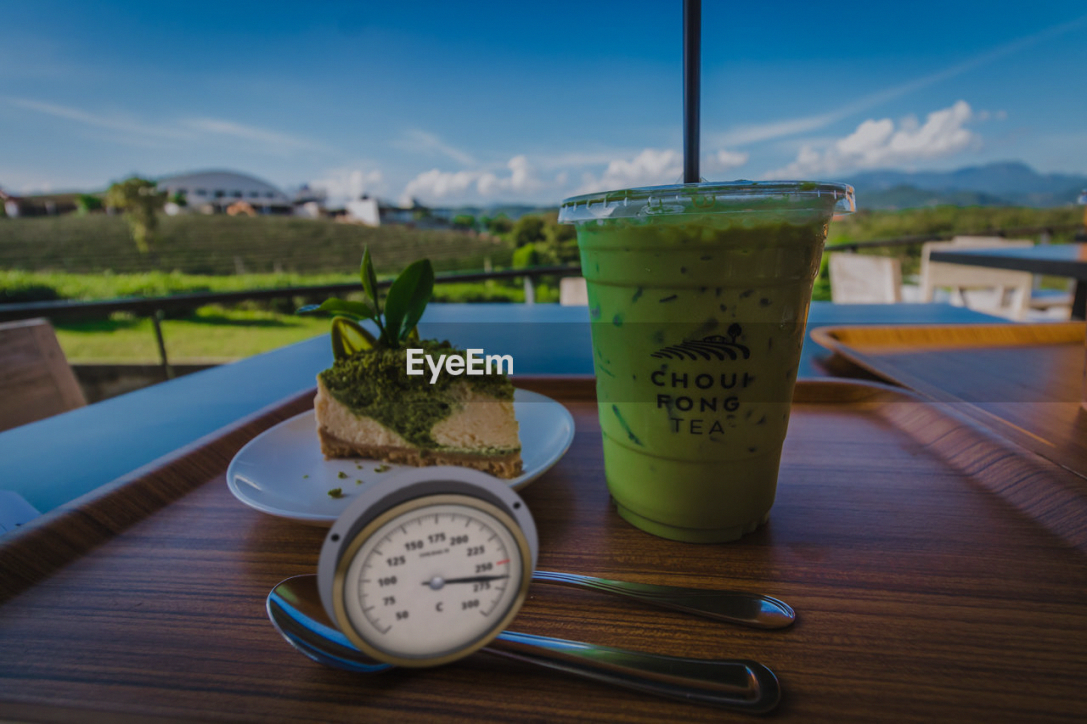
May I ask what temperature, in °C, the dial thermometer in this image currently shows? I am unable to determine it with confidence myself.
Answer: 262.5 °C
